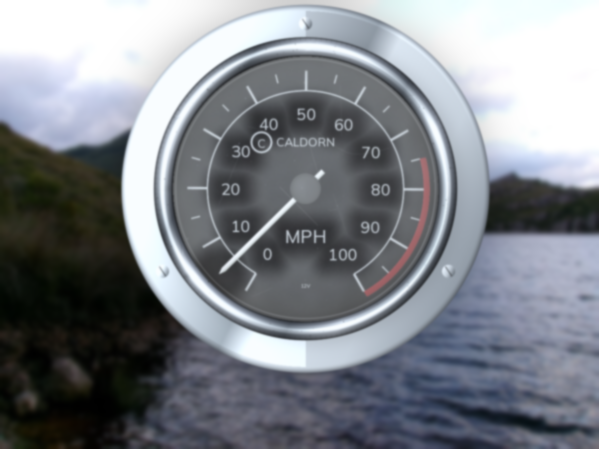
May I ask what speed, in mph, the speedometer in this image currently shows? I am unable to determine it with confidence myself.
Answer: 5 mph
